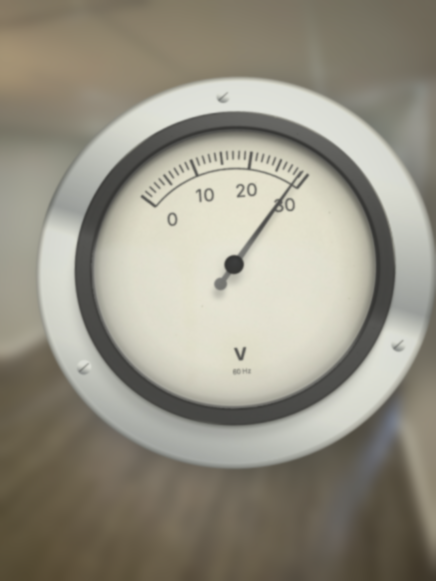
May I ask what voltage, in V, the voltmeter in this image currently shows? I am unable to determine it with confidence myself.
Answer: 29 V
